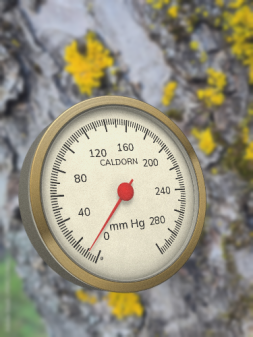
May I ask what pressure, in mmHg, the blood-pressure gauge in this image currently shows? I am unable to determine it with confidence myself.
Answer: 10 mmHg
